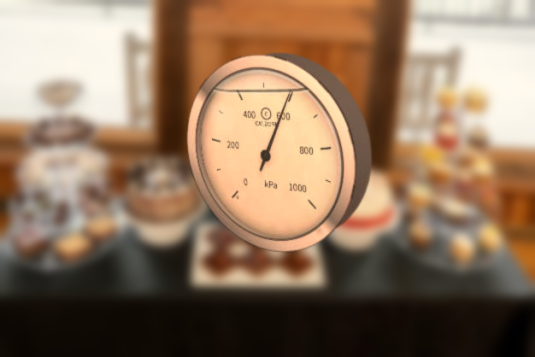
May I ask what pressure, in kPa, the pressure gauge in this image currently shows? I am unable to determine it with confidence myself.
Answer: 600 kPa
